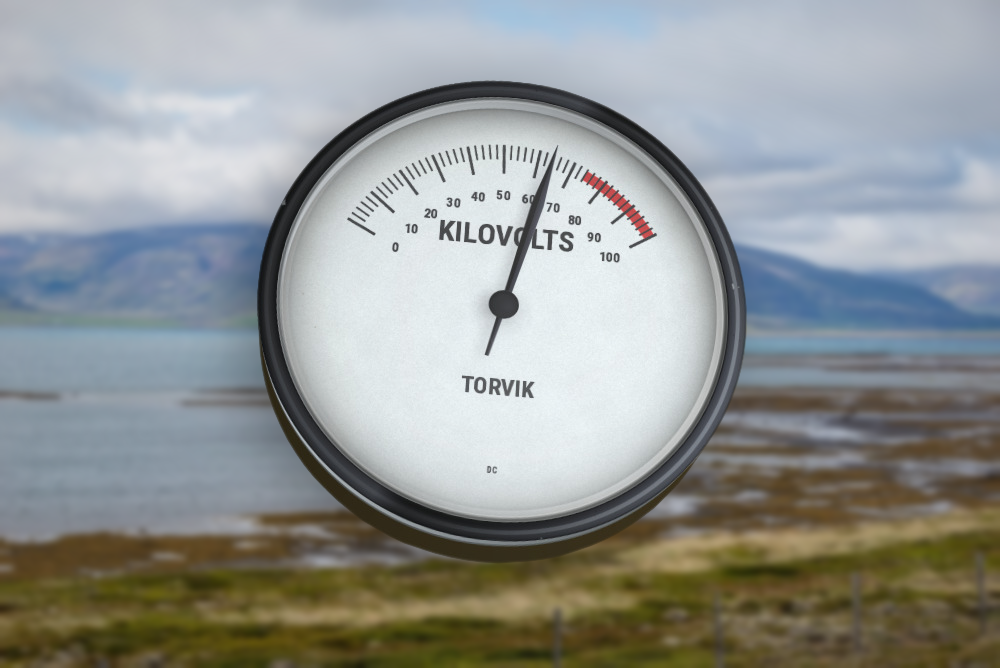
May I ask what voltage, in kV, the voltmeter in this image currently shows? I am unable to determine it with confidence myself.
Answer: 64 kV
